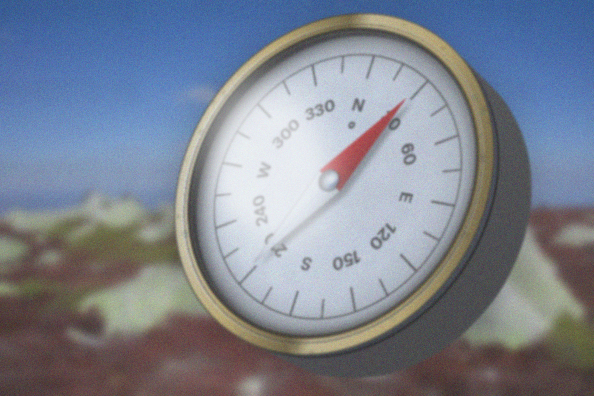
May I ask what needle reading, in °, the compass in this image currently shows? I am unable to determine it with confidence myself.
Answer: 30 °
